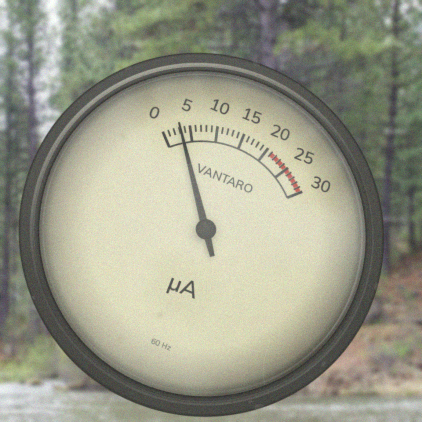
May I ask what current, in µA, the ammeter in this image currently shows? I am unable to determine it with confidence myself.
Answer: 3 µA
